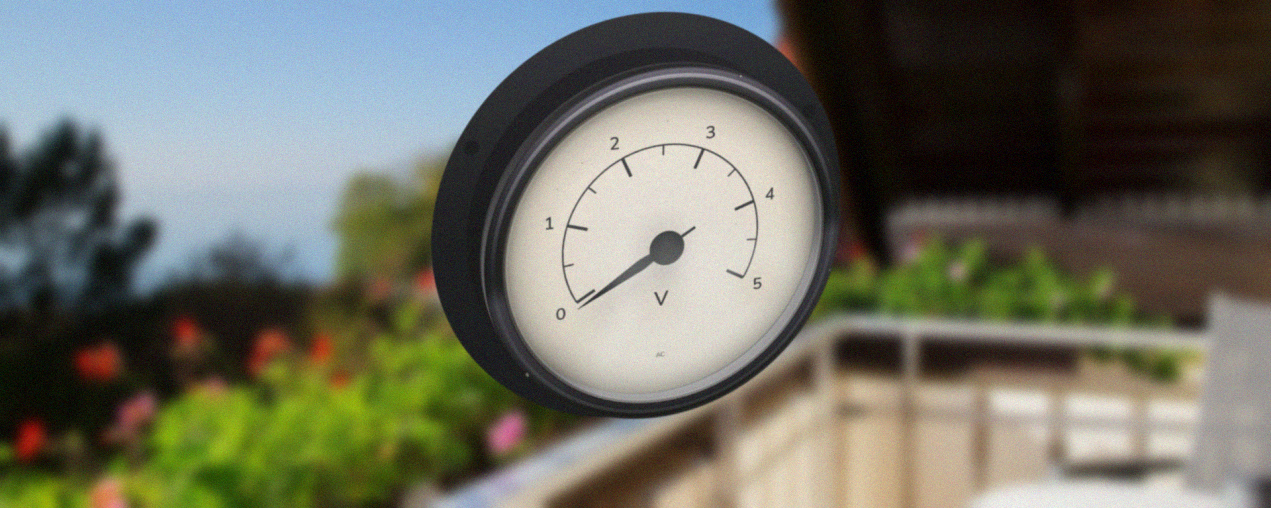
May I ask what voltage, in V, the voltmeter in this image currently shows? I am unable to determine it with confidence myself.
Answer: 0 V
